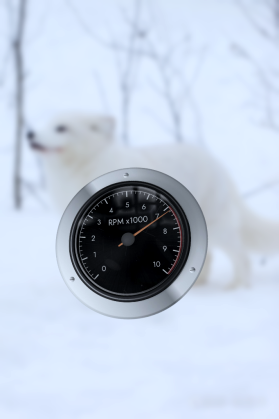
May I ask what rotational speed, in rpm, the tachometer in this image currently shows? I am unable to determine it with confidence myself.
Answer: 7200 rpm
